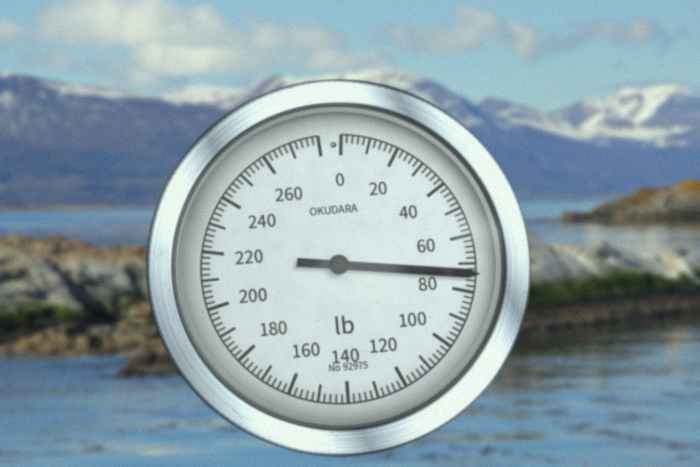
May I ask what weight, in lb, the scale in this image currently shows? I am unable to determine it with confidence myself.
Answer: 74 lb
